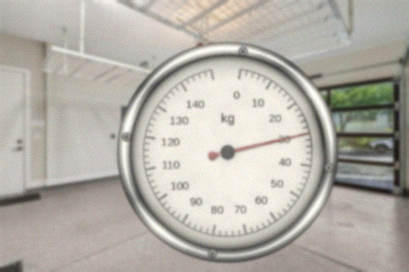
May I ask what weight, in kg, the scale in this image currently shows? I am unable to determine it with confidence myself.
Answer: 30 kg
